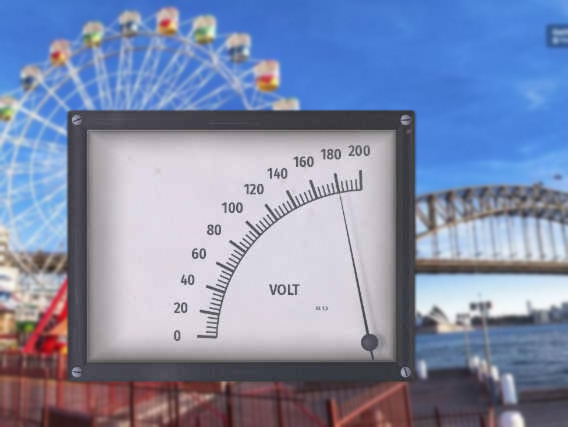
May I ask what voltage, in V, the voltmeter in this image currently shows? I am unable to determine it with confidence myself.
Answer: 180 V
